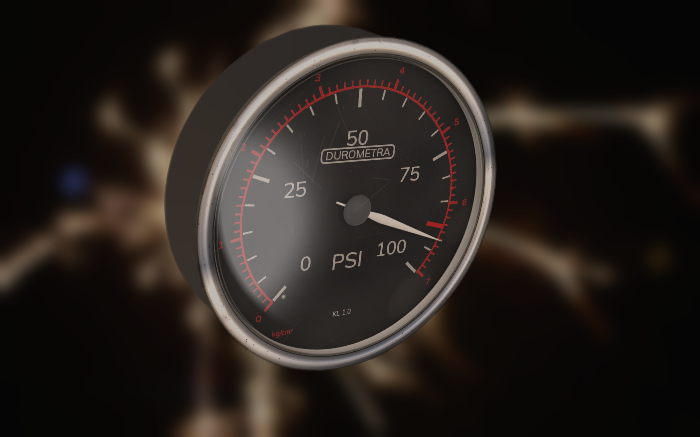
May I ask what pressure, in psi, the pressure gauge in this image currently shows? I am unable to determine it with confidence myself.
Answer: 92.5 psi
